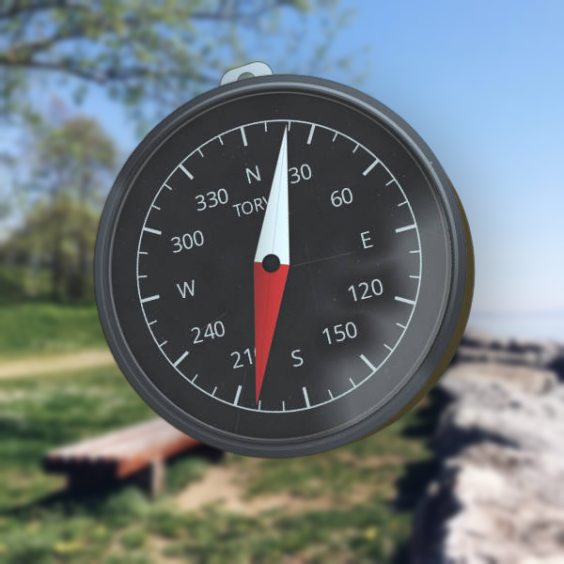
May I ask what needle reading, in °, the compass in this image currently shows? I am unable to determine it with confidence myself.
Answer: 200 °
